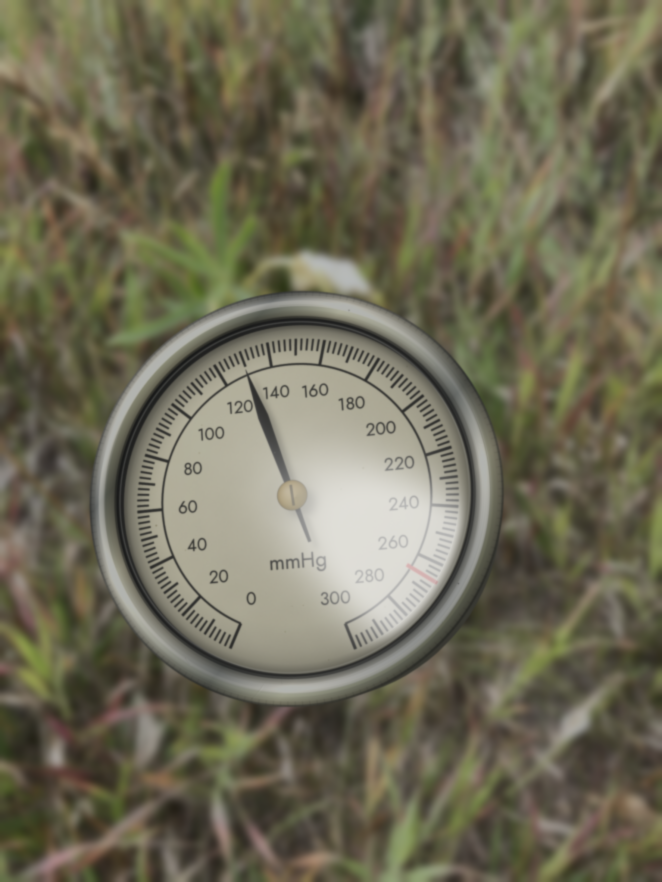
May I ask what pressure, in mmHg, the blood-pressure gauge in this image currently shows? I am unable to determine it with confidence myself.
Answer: 130 mmHg
